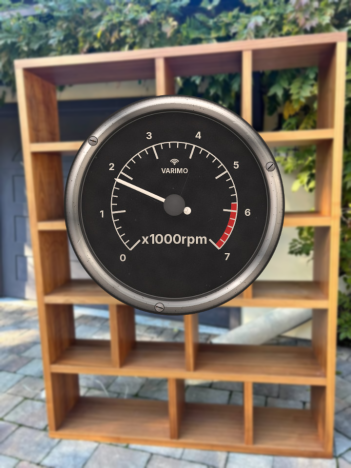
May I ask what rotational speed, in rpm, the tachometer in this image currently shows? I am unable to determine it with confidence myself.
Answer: 1800 rpm
